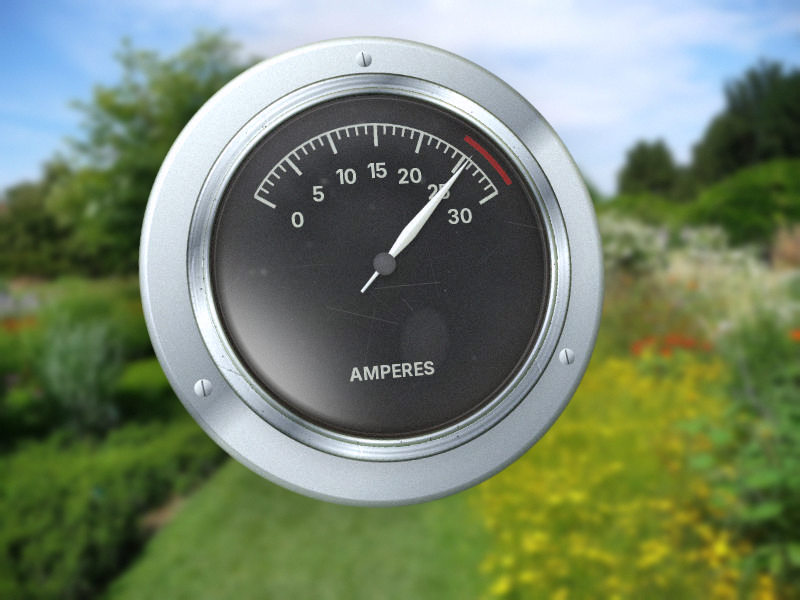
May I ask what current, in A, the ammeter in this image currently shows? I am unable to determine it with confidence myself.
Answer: 25.5 A
